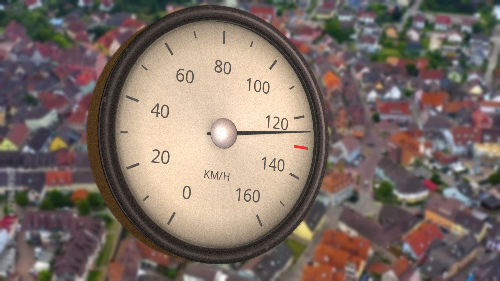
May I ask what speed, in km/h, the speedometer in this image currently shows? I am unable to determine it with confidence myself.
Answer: 125 km/h
